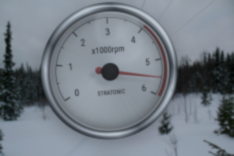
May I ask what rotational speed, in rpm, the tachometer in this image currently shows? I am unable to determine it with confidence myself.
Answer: 5500 rpm
